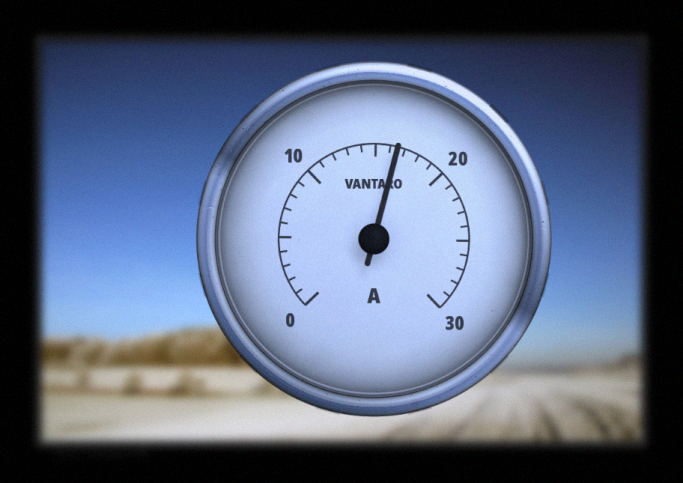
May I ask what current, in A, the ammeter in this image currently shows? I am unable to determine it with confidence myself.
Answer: 16.5 A
